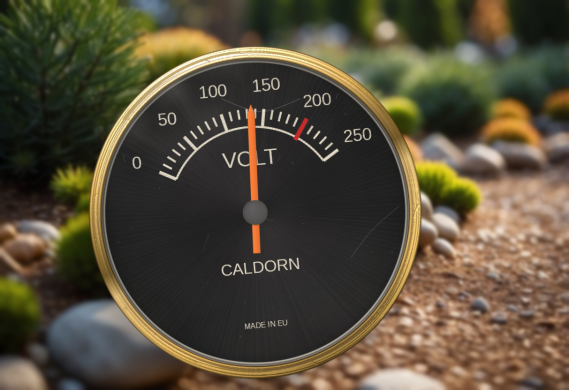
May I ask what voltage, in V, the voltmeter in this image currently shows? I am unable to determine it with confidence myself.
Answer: 135 V
